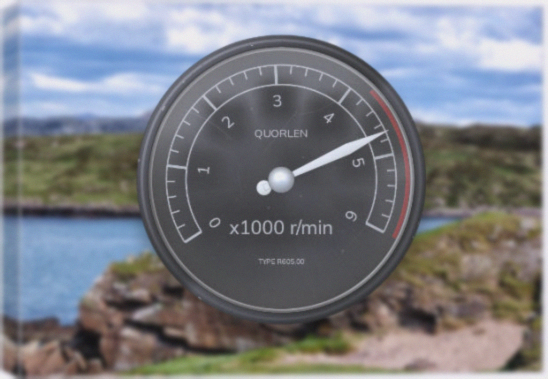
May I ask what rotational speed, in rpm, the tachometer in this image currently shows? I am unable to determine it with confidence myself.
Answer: 4700 rpm
